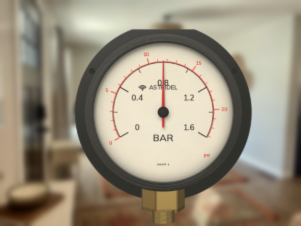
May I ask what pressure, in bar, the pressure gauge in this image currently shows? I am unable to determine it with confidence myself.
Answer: 0.8 bar
